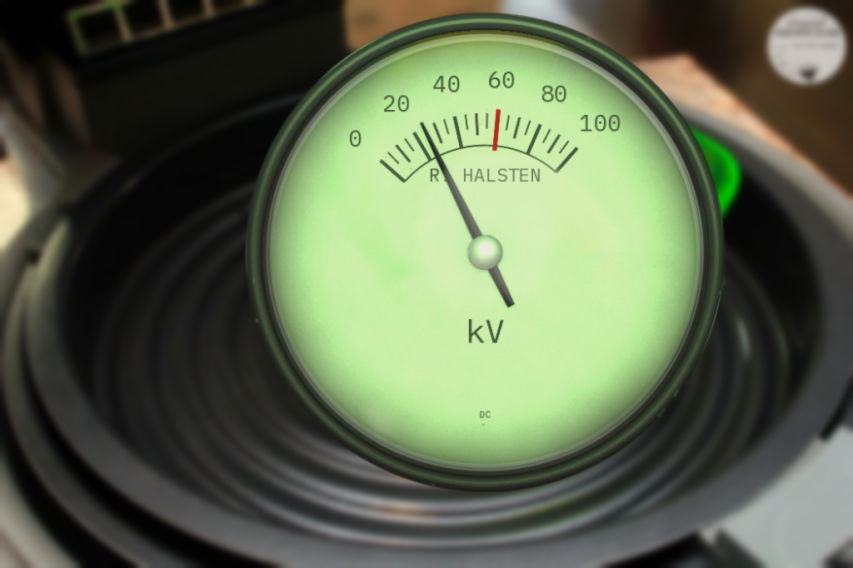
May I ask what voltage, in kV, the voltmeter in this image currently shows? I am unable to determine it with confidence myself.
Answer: 25 kV
